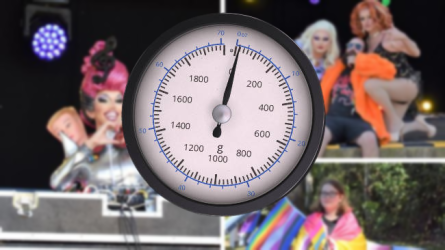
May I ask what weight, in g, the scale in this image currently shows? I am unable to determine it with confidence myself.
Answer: 20 g
